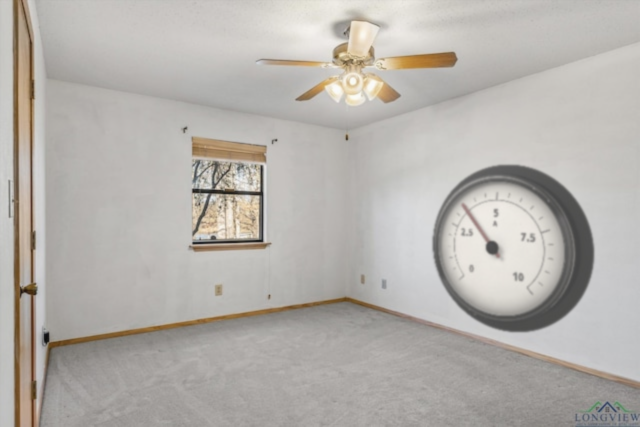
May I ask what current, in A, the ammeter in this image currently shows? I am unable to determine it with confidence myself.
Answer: 3.5 A
